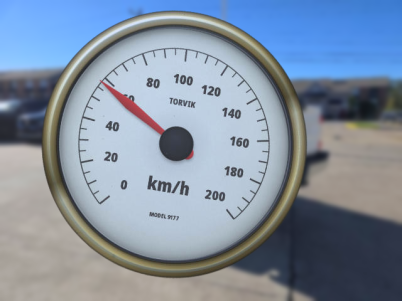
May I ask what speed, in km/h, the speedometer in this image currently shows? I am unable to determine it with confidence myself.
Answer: 57.5 km/h
